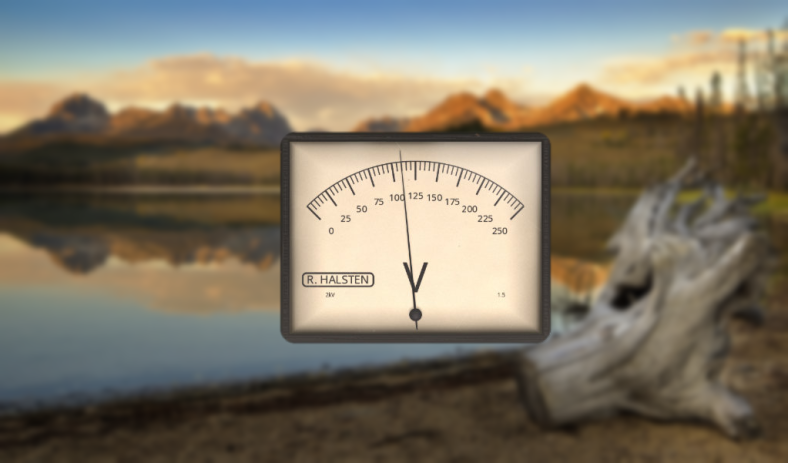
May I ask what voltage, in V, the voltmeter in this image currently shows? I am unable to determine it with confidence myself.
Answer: 110 V
